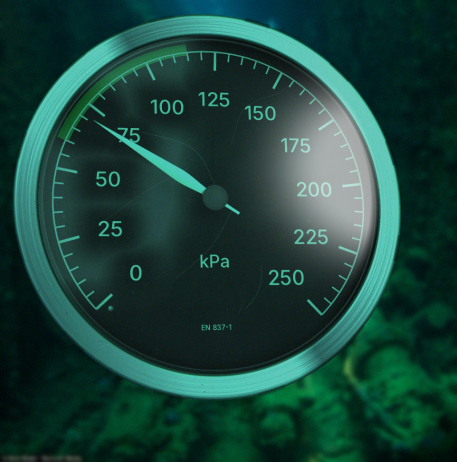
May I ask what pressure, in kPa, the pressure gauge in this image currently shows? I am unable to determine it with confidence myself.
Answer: 70 kPa
